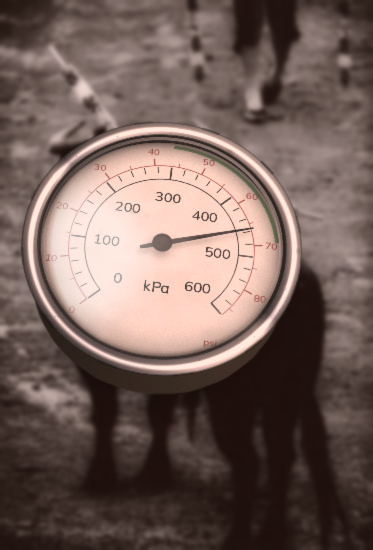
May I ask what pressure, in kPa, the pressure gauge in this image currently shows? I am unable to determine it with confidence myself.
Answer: 460 kPa
